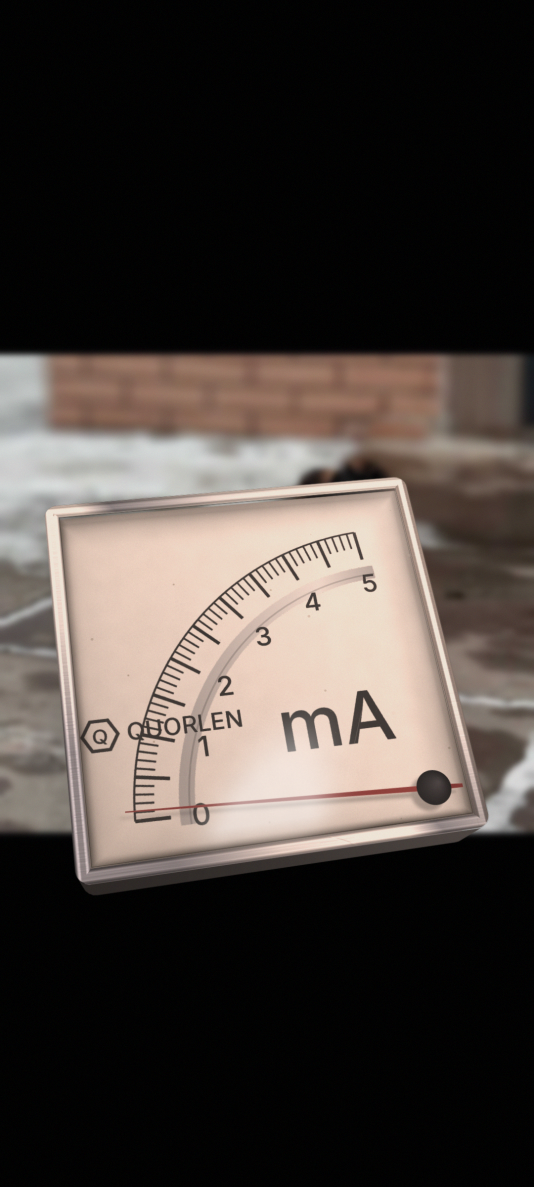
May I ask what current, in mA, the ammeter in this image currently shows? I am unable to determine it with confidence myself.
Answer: 0.1 mA
